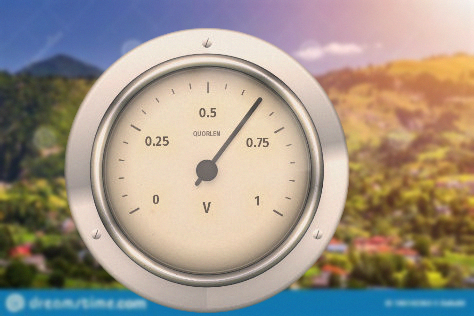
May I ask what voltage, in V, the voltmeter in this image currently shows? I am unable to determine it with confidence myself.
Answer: 0.65 V
